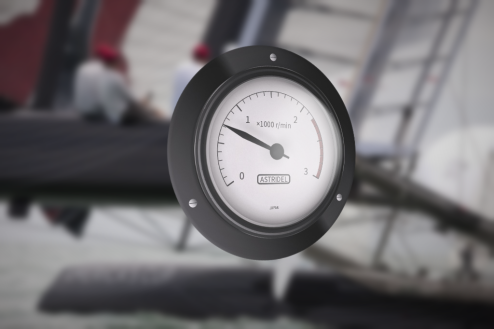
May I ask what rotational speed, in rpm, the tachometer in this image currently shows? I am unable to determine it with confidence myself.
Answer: 700 rpm
